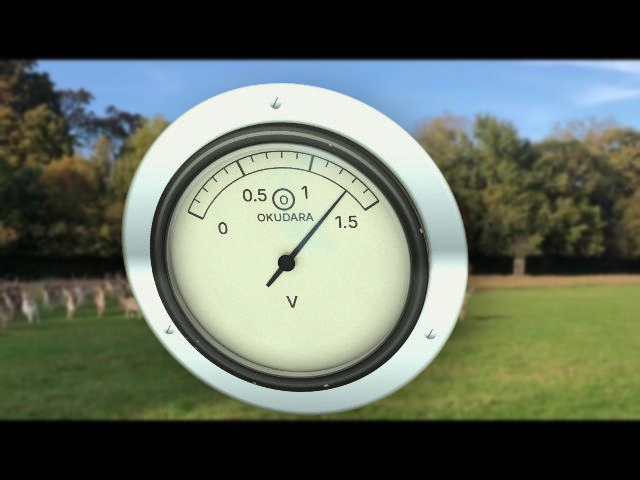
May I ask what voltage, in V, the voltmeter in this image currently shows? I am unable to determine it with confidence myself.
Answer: 1.3 V
